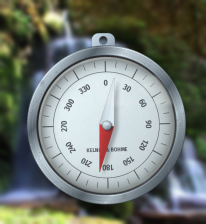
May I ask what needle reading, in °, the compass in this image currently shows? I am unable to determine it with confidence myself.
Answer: 190 °
